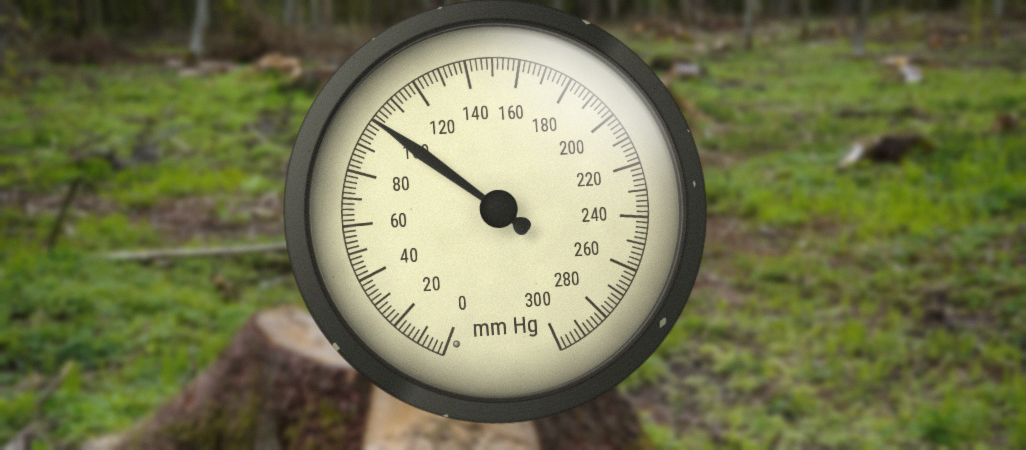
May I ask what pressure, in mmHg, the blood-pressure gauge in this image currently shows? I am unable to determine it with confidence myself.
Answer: 100 mmHg
